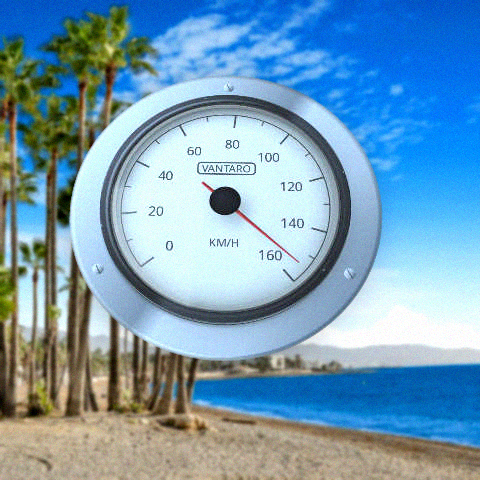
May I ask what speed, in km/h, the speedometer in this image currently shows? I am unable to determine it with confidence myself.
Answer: 155 km/h
